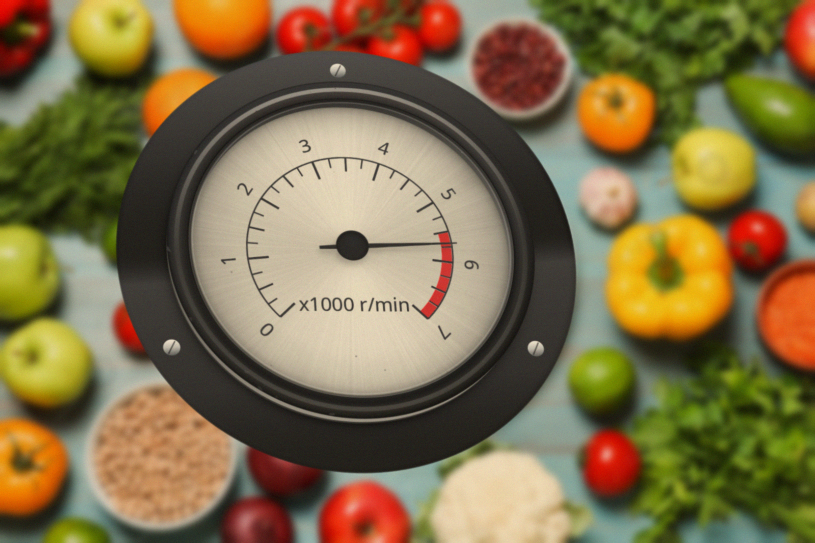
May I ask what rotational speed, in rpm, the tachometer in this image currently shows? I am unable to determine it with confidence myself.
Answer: 5750 rpm
